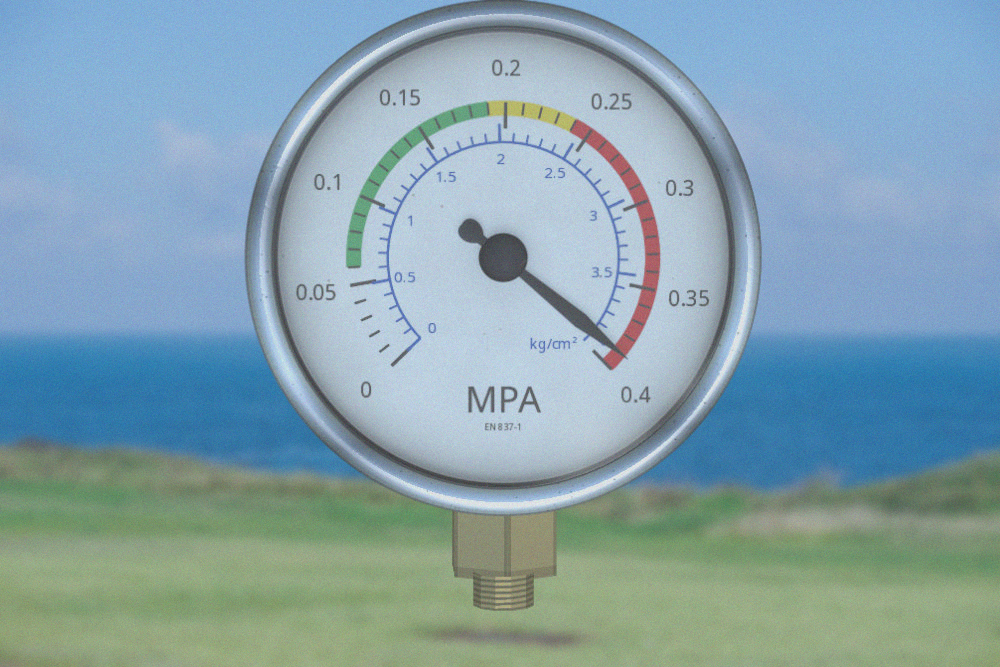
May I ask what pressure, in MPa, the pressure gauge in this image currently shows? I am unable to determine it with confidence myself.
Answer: 0.39 MPa
